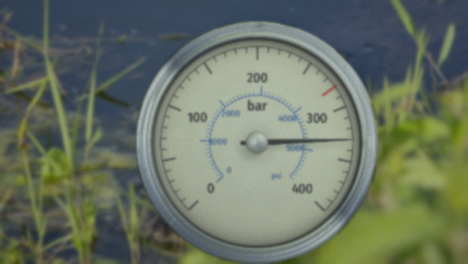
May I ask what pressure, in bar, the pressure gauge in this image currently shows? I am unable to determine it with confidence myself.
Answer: 330 bar
